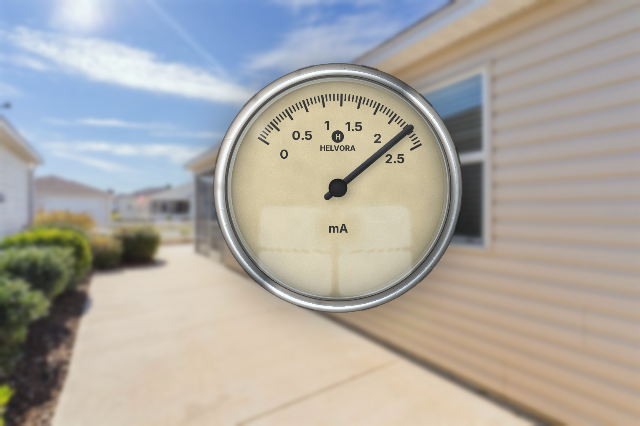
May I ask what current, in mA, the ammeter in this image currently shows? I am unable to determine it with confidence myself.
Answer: 2.25 mA
